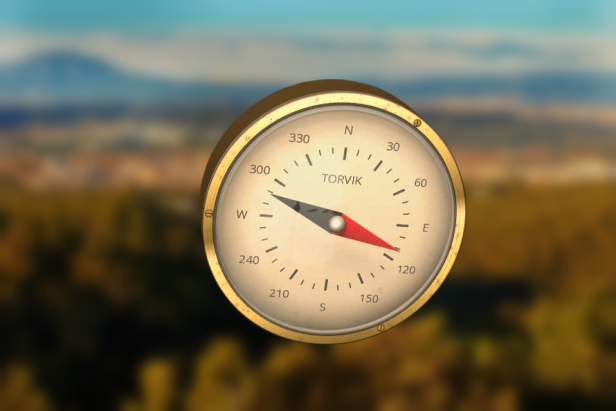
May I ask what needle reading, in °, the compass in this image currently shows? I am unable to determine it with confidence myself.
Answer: 110 °
